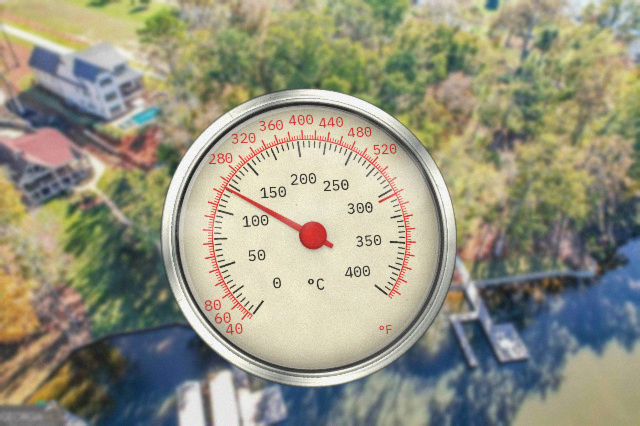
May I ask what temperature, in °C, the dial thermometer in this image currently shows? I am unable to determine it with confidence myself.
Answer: 120 °C
